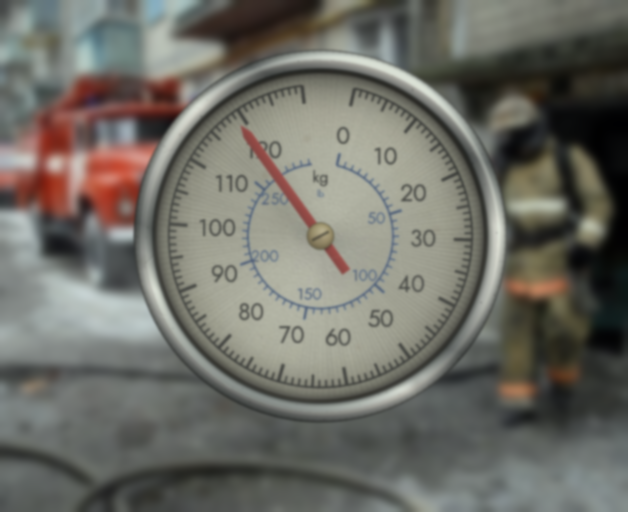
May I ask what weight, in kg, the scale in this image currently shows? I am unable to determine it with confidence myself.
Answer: 119 kg
